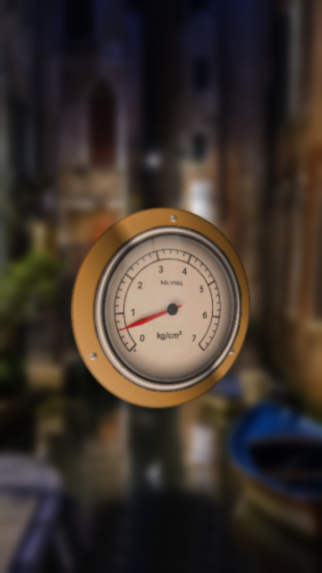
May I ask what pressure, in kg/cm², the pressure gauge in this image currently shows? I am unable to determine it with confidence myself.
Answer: 0.6 kg/cm²
